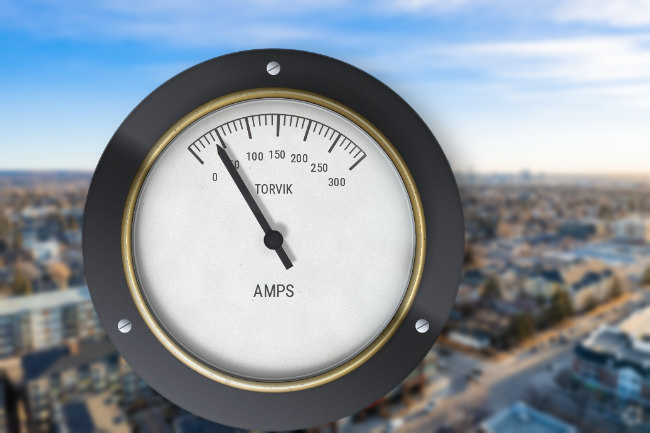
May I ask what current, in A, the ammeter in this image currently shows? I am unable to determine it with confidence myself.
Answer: 40 A
